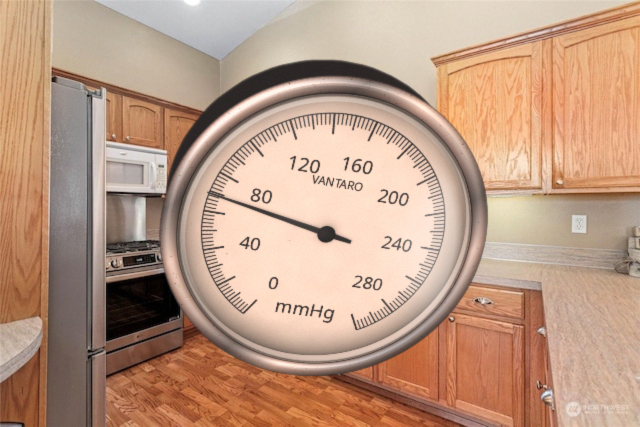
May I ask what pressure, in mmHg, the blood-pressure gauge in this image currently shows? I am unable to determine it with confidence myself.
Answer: 70 mmHg
